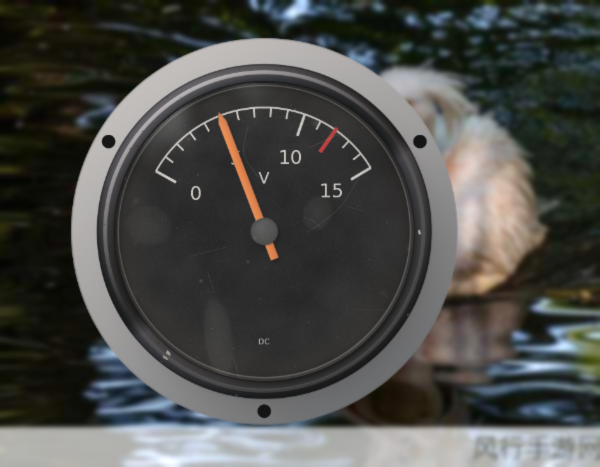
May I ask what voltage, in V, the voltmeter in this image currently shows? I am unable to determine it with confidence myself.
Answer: 5 V
